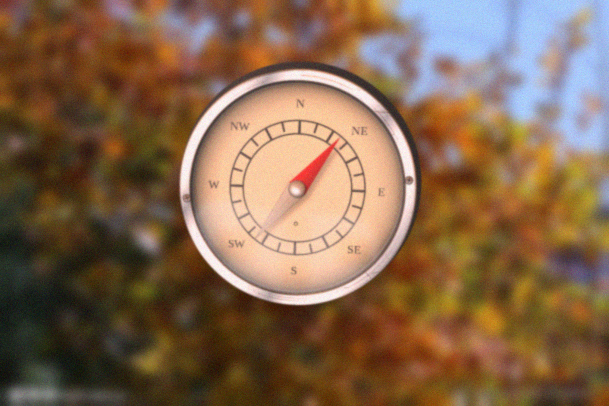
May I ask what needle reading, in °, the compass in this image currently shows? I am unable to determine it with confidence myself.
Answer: 37.5 °
